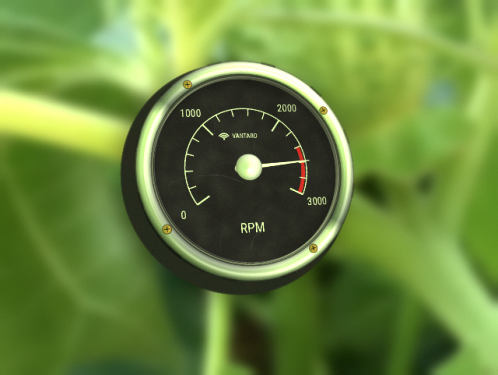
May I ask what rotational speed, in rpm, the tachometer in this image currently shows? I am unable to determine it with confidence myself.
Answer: 2600 rpm
